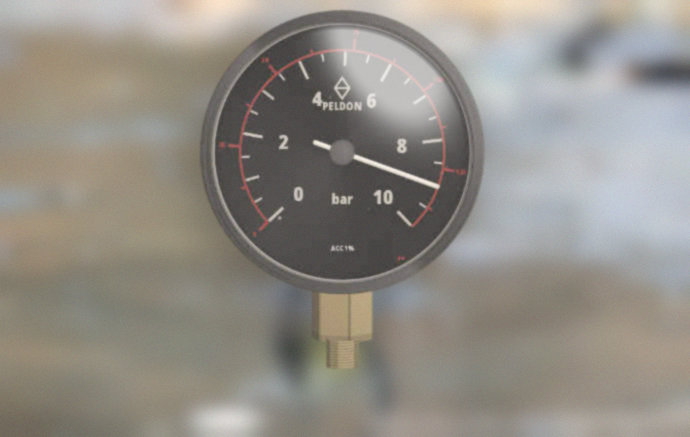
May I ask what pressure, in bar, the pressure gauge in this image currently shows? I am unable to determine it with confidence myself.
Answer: 9 bar
